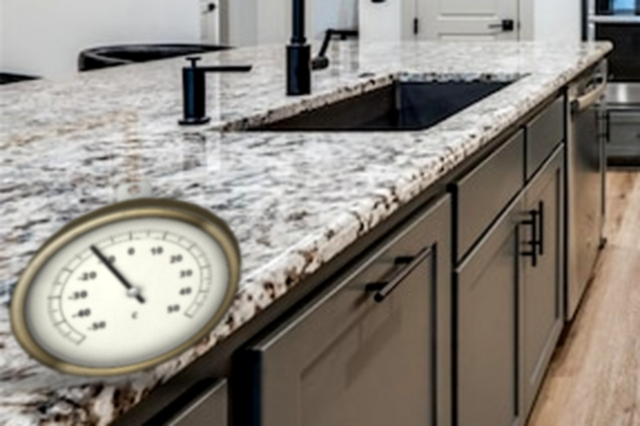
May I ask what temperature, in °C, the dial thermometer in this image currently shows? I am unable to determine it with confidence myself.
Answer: -10 °C
